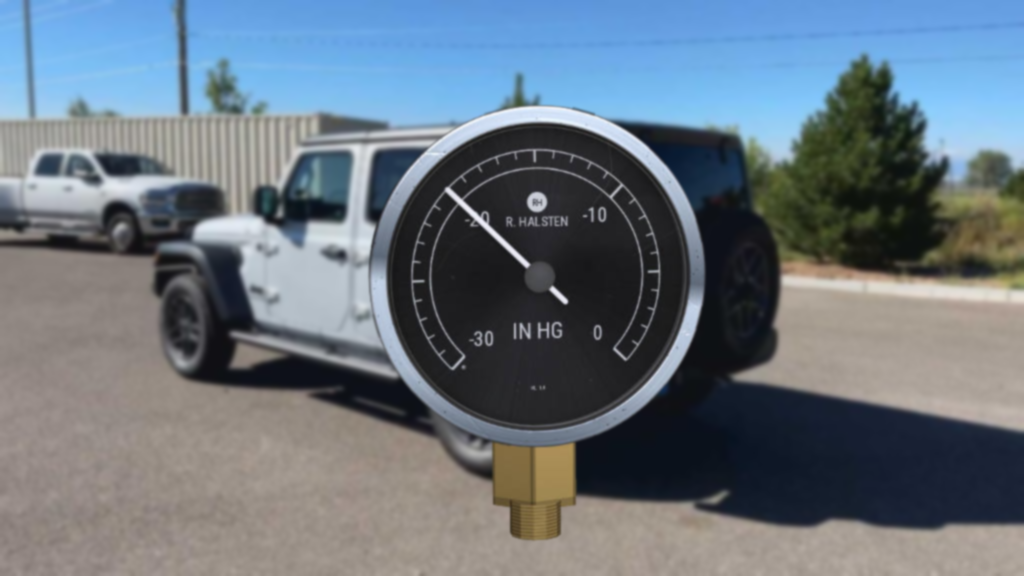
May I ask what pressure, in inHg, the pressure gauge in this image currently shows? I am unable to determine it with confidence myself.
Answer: -20 inHg
